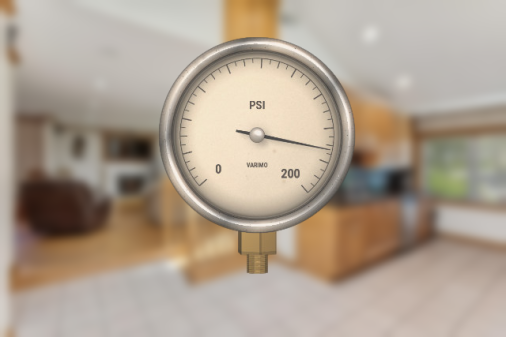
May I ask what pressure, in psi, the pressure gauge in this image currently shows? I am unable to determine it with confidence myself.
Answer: 172.5 psi
